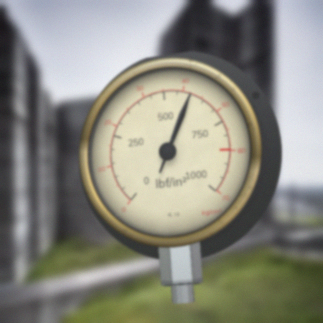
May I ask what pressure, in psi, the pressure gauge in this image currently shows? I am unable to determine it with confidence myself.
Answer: 600 psi
